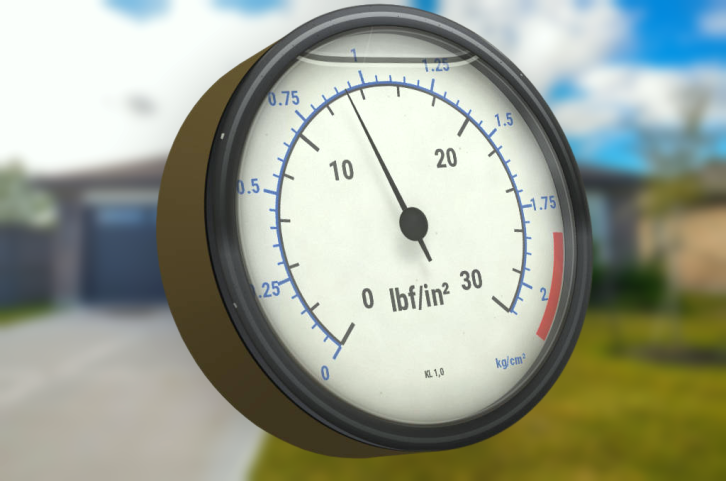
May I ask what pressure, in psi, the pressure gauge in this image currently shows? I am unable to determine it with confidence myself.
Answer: 13 psi
